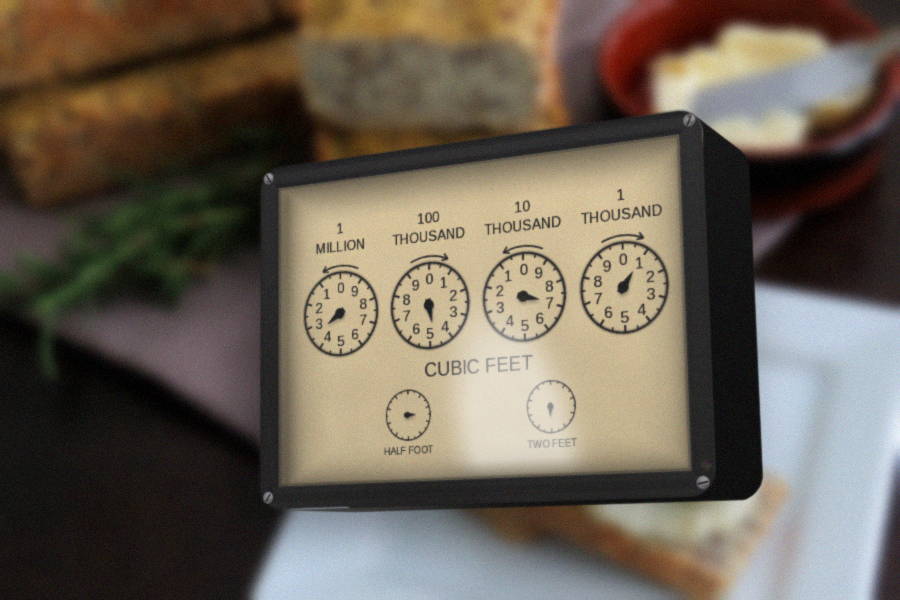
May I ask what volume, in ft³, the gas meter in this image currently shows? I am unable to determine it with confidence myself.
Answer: 347100 ft³
